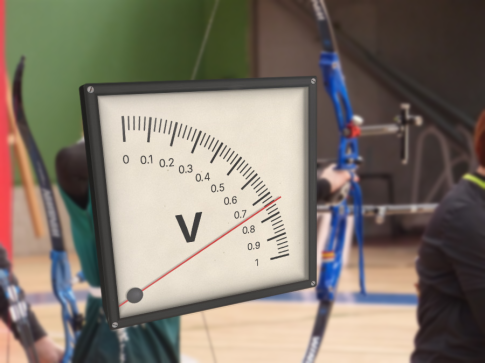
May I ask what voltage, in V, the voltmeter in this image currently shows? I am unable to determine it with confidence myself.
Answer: 0.74 V
